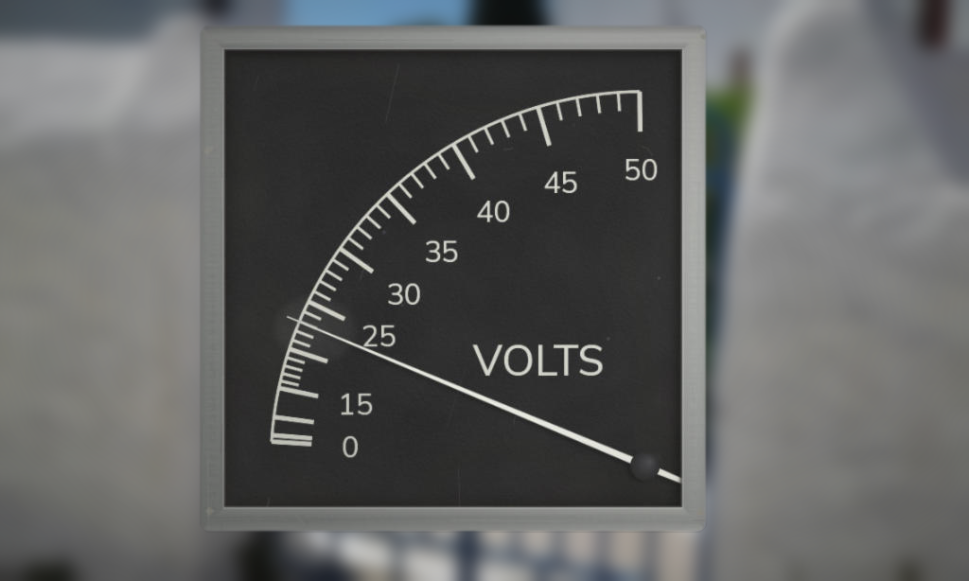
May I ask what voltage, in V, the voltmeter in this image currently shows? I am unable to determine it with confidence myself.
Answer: 23 V
